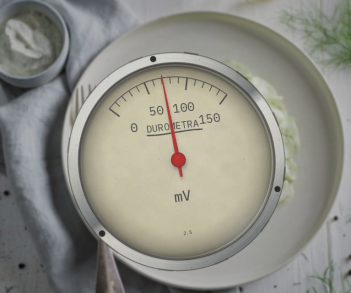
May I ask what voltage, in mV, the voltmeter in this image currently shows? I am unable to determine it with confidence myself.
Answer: 70 mV
